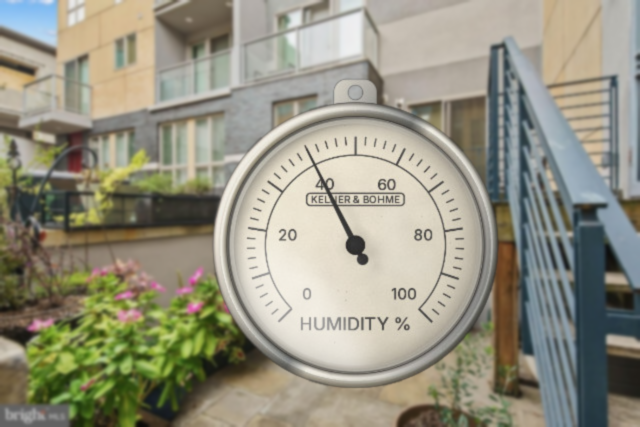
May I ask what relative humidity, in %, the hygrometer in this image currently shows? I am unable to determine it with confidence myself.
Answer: 40 %
